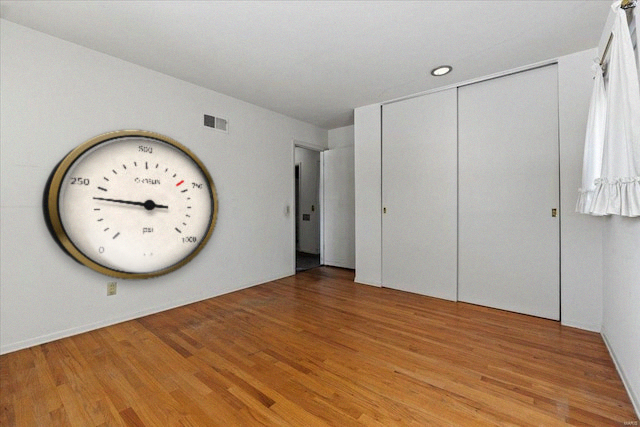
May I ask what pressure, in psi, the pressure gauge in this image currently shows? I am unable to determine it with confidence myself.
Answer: 200 psi
